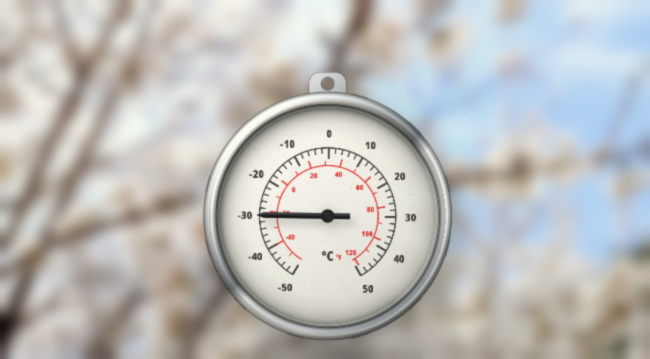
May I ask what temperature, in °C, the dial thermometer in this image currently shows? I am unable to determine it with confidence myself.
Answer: -30 °C
